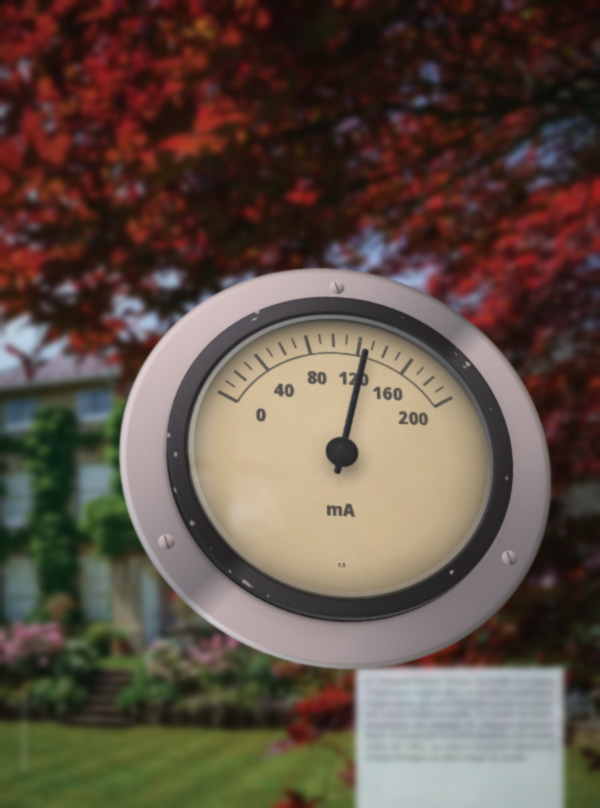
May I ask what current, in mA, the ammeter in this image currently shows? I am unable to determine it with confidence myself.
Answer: 125 mA
